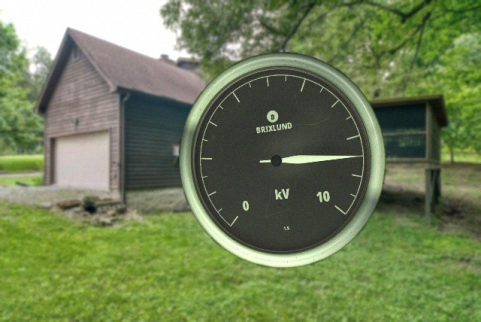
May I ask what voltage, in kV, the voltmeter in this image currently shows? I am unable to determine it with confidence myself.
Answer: 8.5 kV
